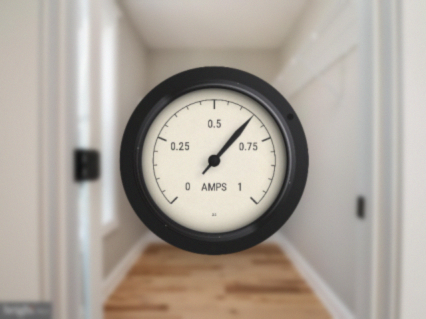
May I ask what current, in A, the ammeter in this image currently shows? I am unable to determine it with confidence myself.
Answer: 0.65 A
